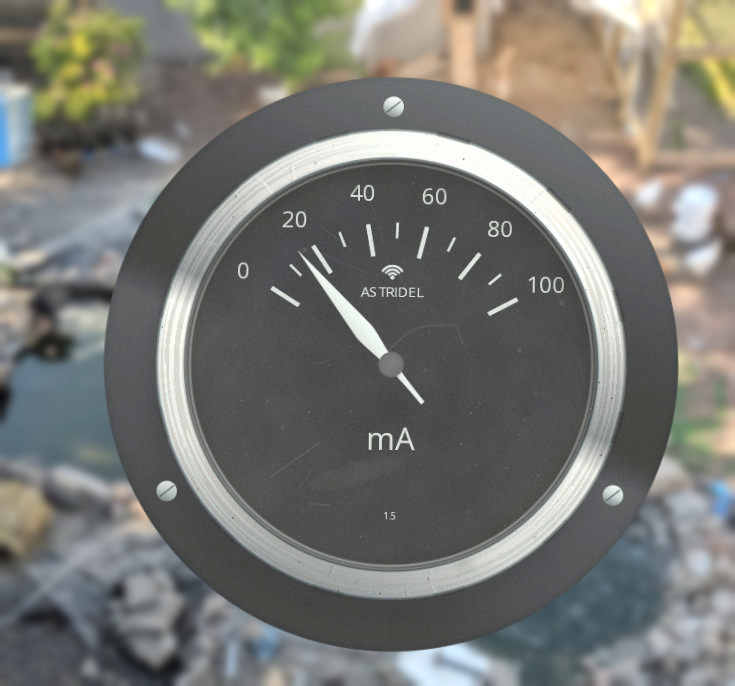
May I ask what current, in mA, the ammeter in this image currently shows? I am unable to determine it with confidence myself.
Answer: 15 mA
